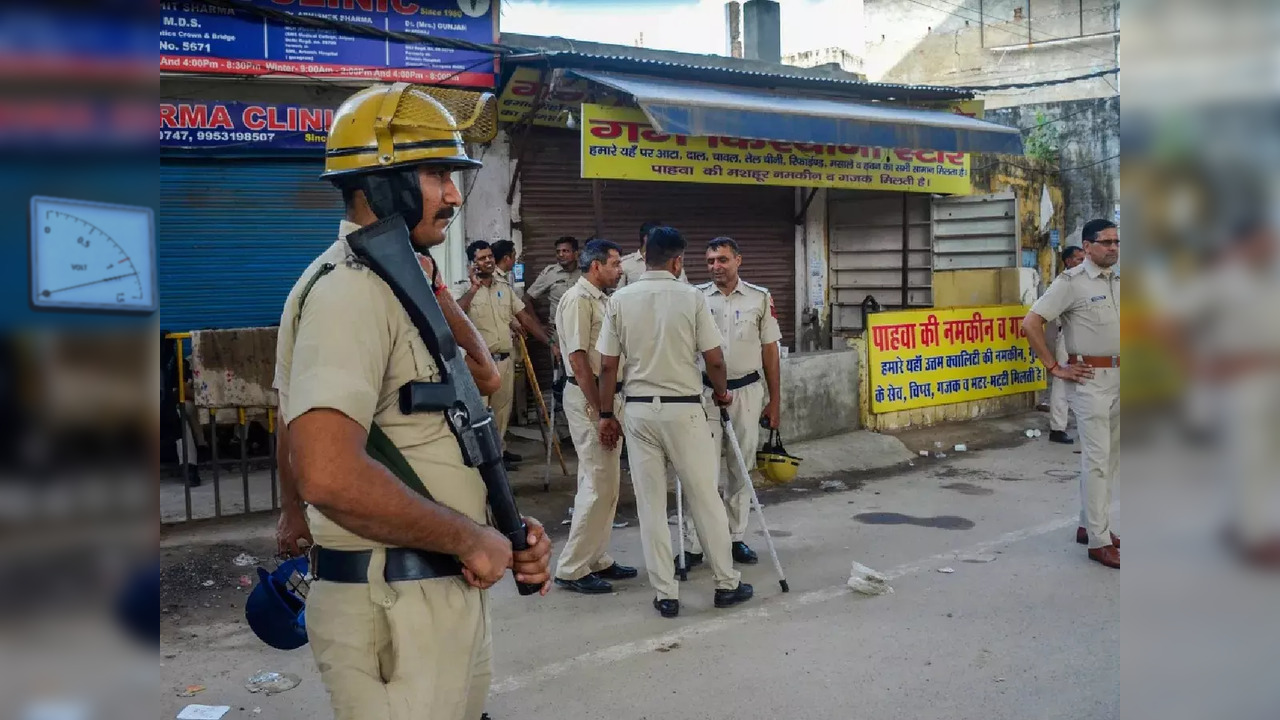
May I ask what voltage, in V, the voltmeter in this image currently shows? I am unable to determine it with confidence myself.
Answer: 1.2 V
